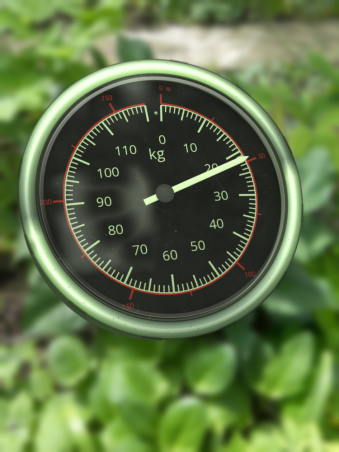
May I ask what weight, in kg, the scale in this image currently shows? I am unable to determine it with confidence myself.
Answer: 22 kg
